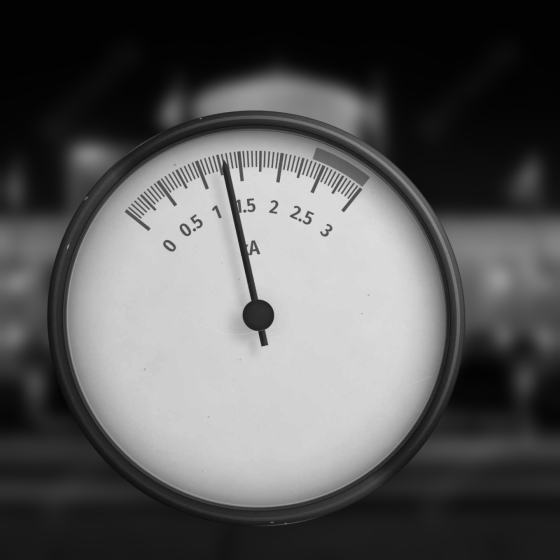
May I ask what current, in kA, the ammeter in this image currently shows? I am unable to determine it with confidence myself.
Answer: 1.3 kA
